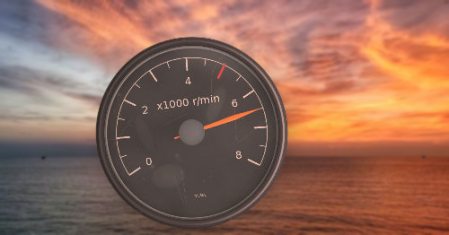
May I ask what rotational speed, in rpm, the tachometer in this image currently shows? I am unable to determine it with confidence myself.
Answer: 6500 rpm
